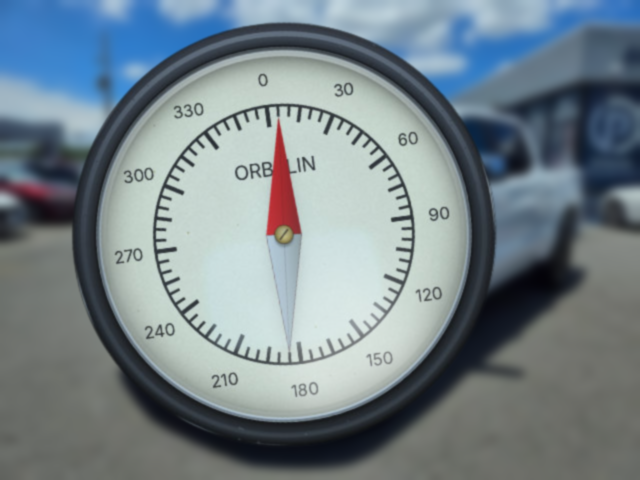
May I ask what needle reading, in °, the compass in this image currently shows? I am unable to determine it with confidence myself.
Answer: 5 °
